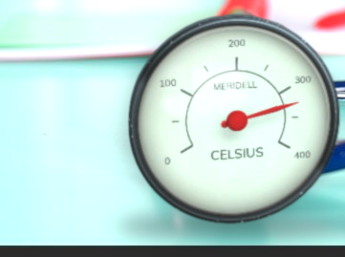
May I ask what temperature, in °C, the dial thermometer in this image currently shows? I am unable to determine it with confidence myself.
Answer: 325 °C
